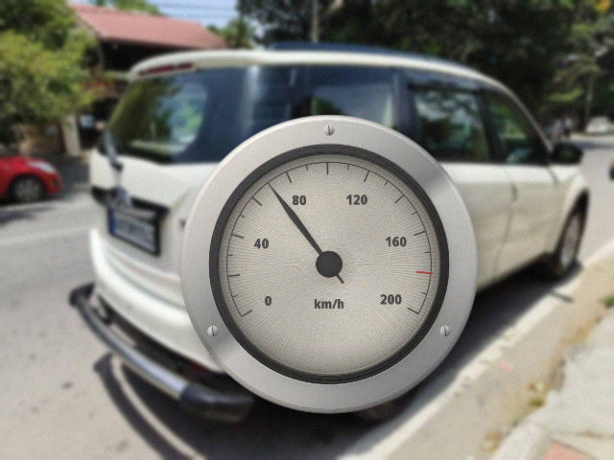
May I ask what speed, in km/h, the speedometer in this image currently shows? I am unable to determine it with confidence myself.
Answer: 70 km/h
